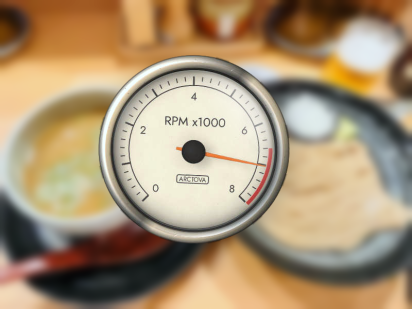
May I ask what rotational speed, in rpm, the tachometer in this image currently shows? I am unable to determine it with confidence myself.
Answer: 7000 rpm
